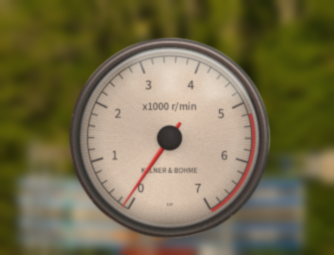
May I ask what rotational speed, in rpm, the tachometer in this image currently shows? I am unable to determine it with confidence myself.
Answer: 100 rpm
